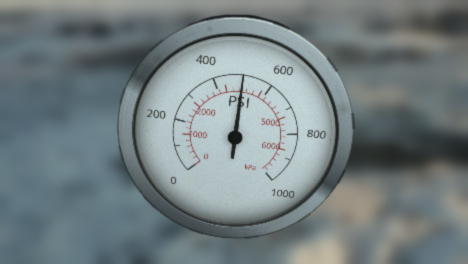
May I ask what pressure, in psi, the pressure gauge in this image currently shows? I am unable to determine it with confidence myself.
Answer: 500 psi
